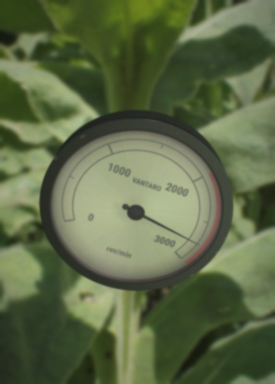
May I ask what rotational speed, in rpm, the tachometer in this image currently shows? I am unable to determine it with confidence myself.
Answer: 2750 rpm
